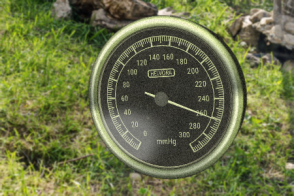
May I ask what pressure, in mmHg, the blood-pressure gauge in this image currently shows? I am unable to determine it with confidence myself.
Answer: 260 mmHg
